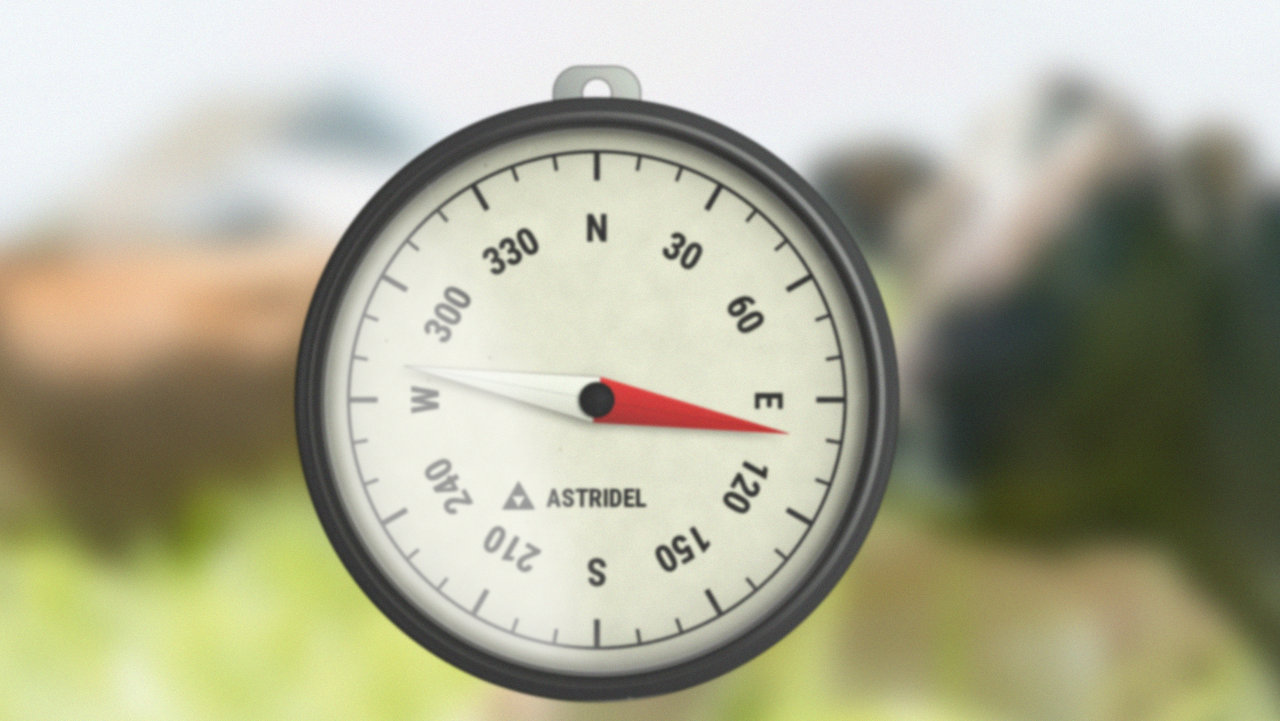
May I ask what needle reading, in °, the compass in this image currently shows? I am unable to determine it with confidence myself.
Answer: 100 °
